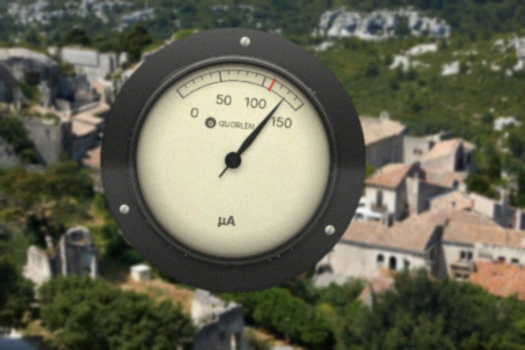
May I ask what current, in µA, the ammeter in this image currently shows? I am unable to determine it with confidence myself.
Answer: 130 µA
